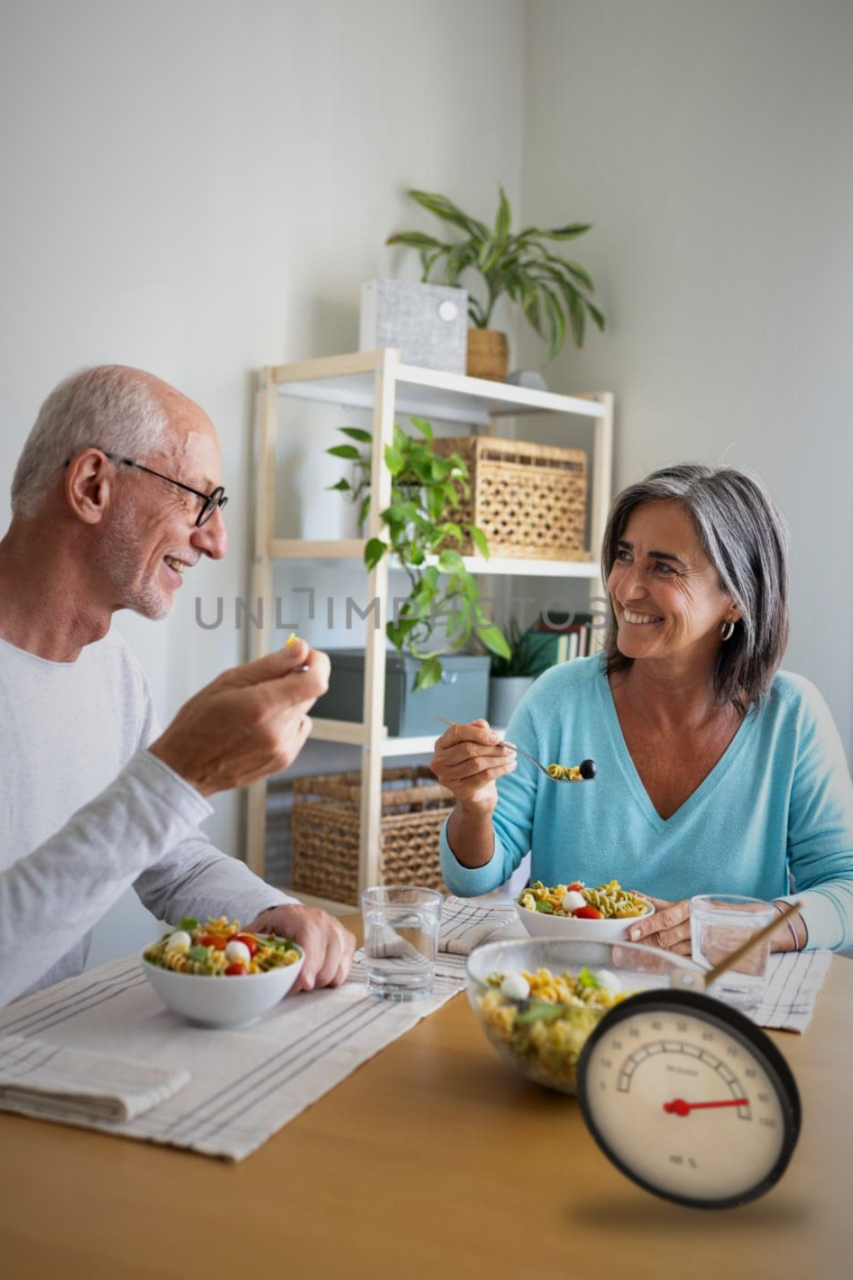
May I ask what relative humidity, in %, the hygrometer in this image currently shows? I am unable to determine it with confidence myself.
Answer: 90 %
